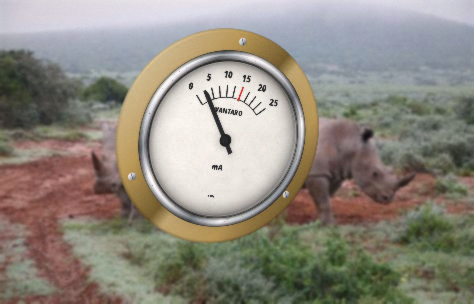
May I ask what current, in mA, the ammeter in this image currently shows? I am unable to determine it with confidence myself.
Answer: 2.5 mA
